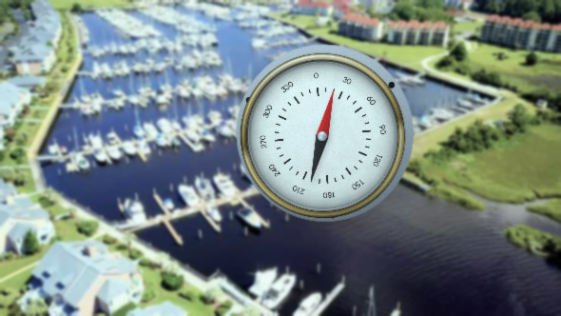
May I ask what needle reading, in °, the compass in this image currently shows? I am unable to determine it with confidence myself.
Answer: 20 °
